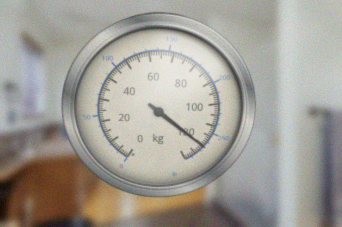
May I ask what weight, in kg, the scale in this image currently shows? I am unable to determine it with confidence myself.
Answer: 120 kg
